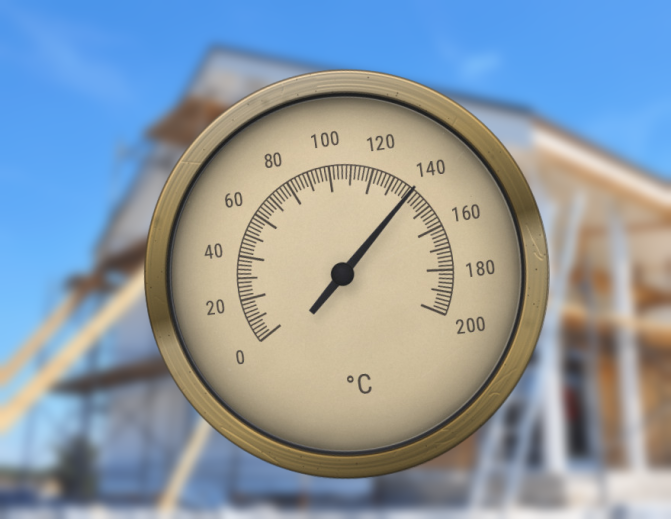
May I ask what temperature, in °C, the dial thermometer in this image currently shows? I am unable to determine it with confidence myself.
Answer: 140 °C
